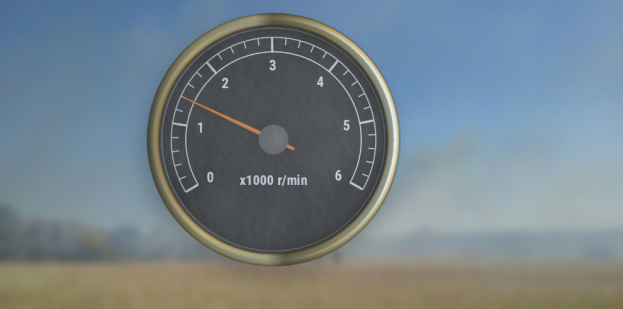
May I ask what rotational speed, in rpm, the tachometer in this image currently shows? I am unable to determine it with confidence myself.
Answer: 1400 rpm
